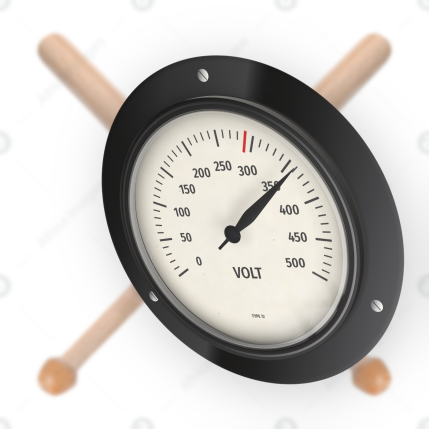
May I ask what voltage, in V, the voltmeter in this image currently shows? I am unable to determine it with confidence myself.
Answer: 360 V
